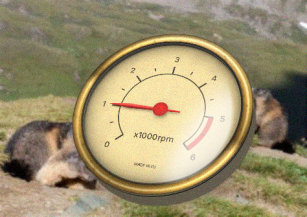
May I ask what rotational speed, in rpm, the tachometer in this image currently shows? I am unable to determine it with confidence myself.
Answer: 1000 rpm
